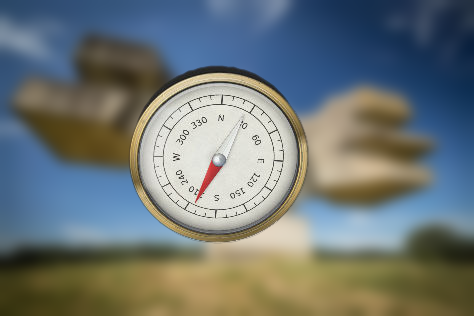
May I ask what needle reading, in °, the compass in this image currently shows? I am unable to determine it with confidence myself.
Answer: 205 °
